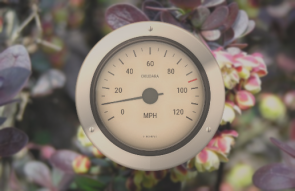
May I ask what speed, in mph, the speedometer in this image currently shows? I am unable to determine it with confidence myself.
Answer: 10 mph
